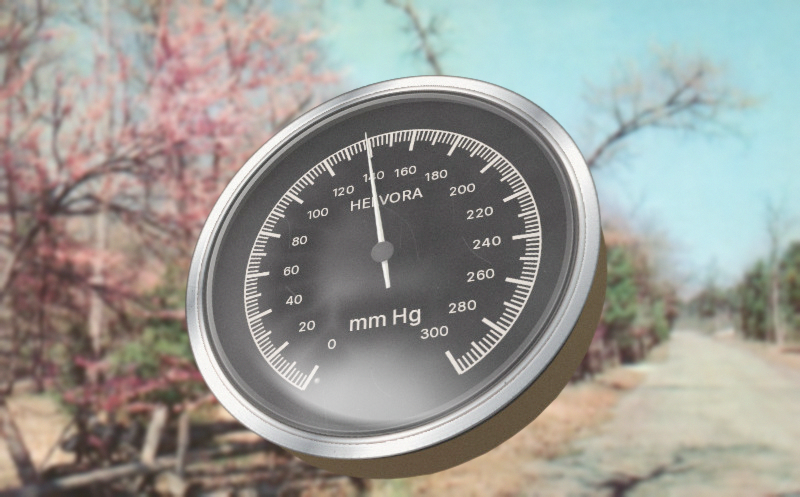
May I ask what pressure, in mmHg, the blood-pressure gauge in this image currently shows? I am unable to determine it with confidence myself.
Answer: 140 mmHg
